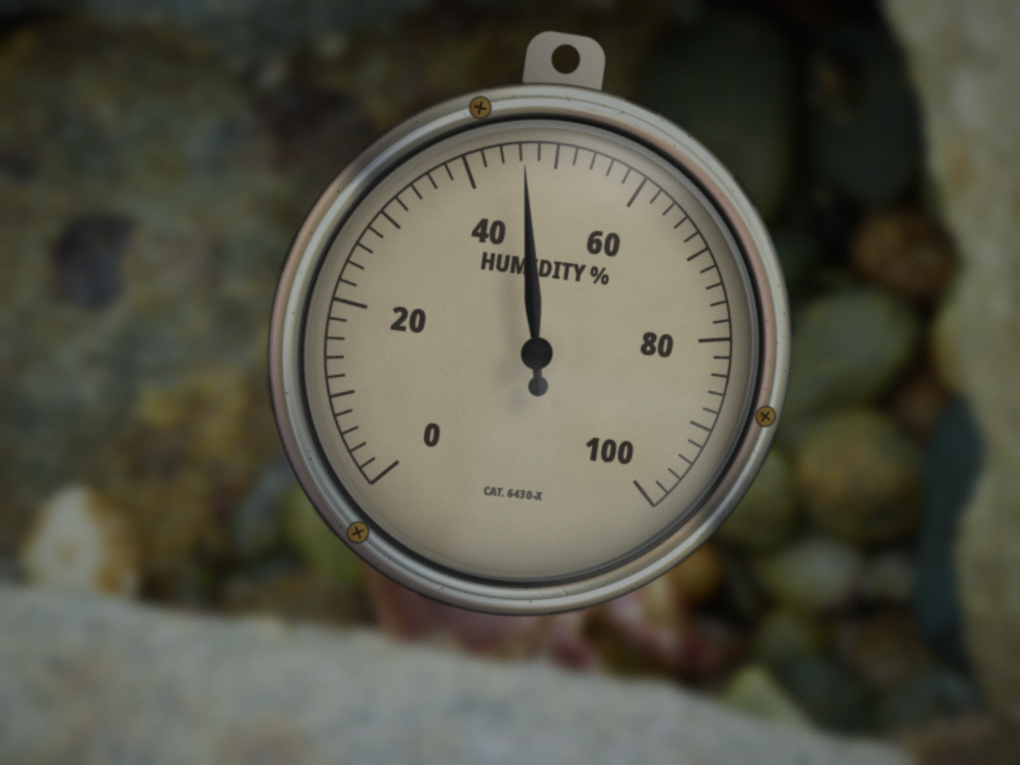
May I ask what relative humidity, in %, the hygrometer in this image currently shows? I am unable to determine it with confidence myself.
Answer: 46 %
